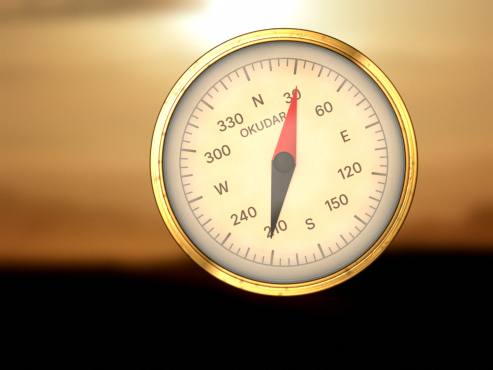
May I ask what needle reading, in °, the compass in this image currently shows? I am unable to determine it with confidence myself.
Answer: 32.5 °
